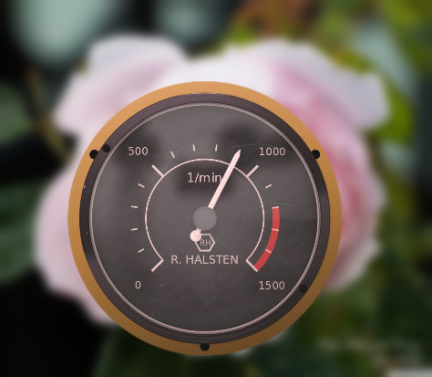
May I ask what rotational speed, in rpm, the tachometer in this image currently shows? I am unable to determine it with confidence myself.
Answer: 900 rpm
